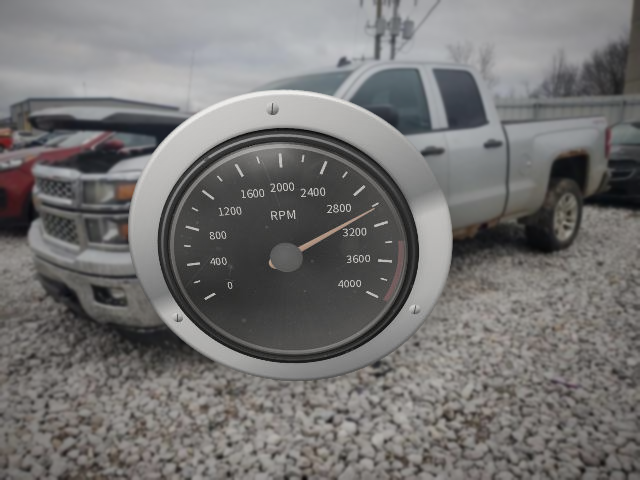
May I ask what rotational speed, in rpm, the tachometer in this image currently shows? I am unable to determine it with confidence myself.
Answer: 3000 rpm
